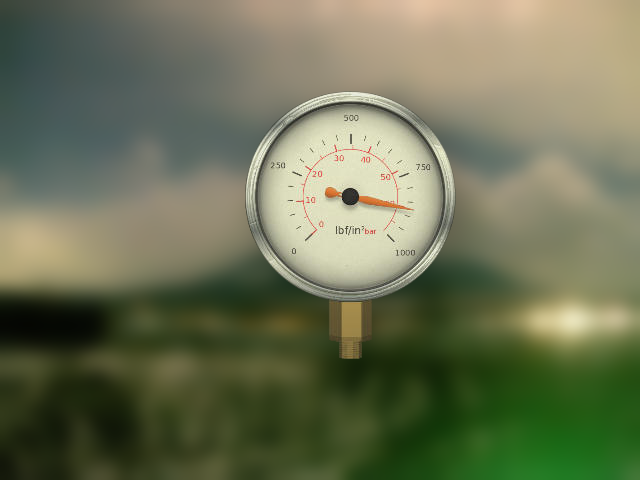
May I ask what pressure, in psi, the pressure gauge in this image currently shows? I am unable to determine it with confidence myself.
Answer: 875 psi
